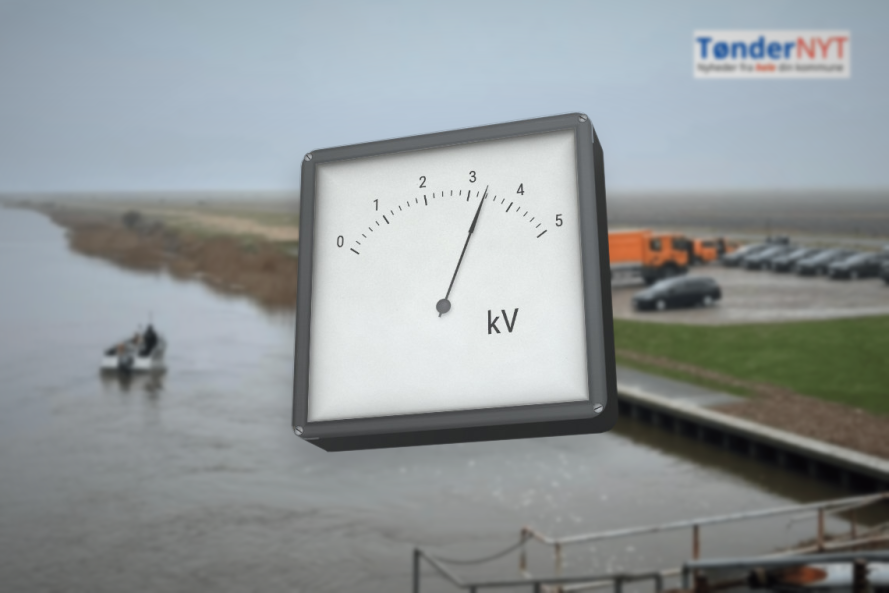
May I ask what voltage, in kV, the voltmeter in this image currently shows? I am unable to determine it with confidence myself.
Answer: 3.4 kV
